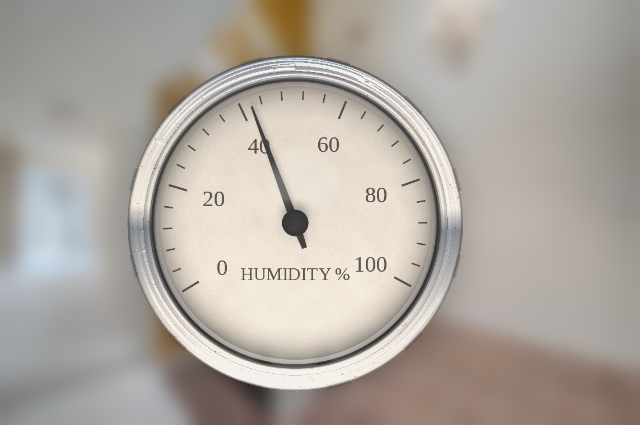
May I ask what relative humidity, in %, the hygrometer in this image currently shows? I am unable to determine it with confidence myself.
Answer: 42 %
